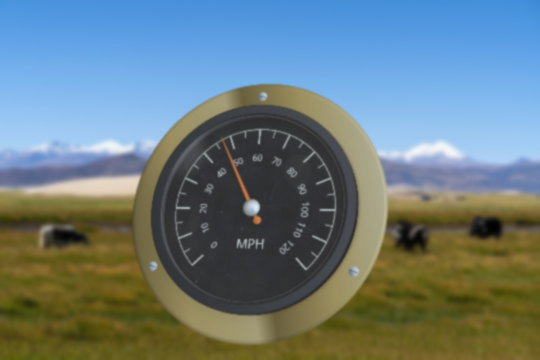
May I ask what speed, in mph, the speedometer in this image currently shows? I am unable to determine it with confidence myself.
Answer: 47.5 mph
